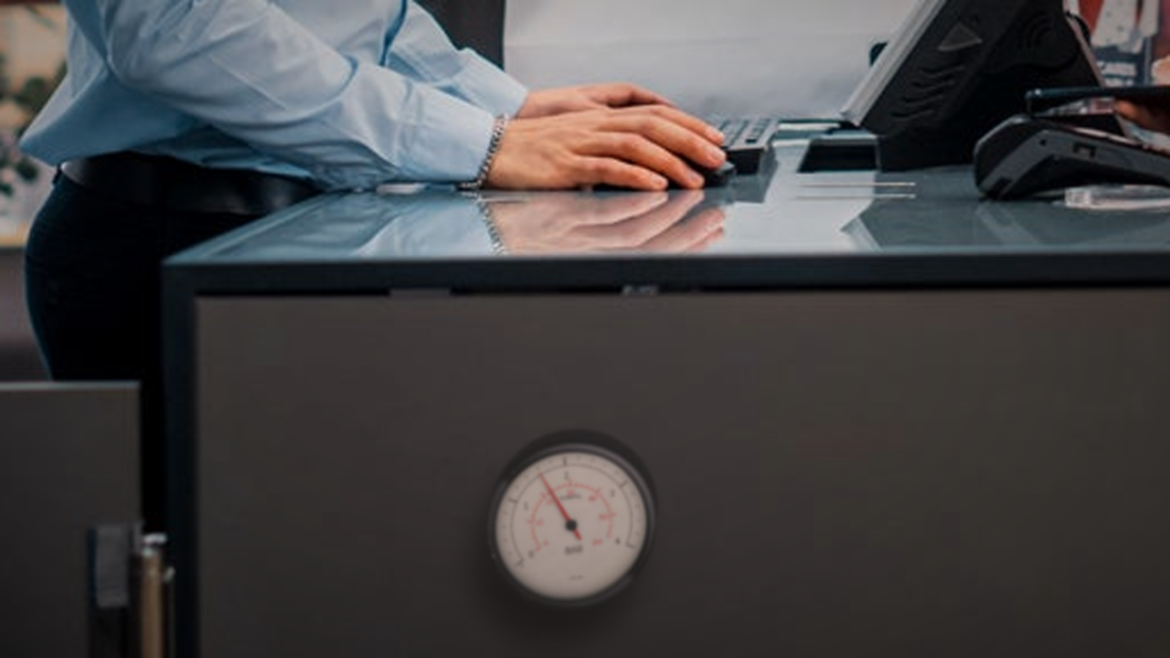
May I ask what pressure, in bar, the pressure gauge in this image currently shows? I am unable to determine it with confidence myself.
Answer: 1.6 bar
